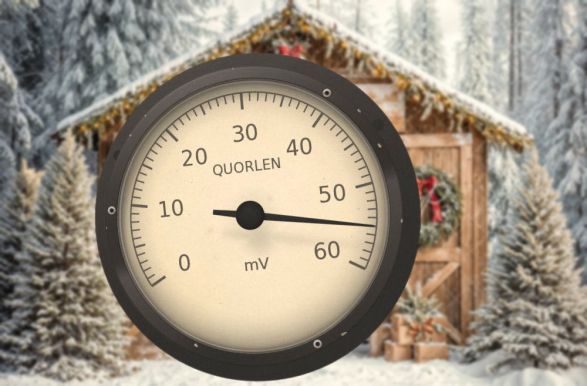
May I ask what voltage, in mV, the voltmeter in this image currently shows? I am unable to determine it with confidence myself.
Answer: 55 mV
